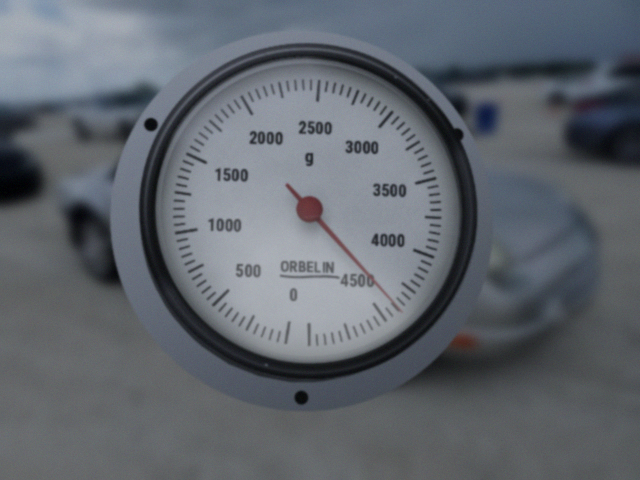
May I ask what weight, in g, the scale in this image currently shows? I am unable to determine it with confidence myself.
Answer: 4400 g
